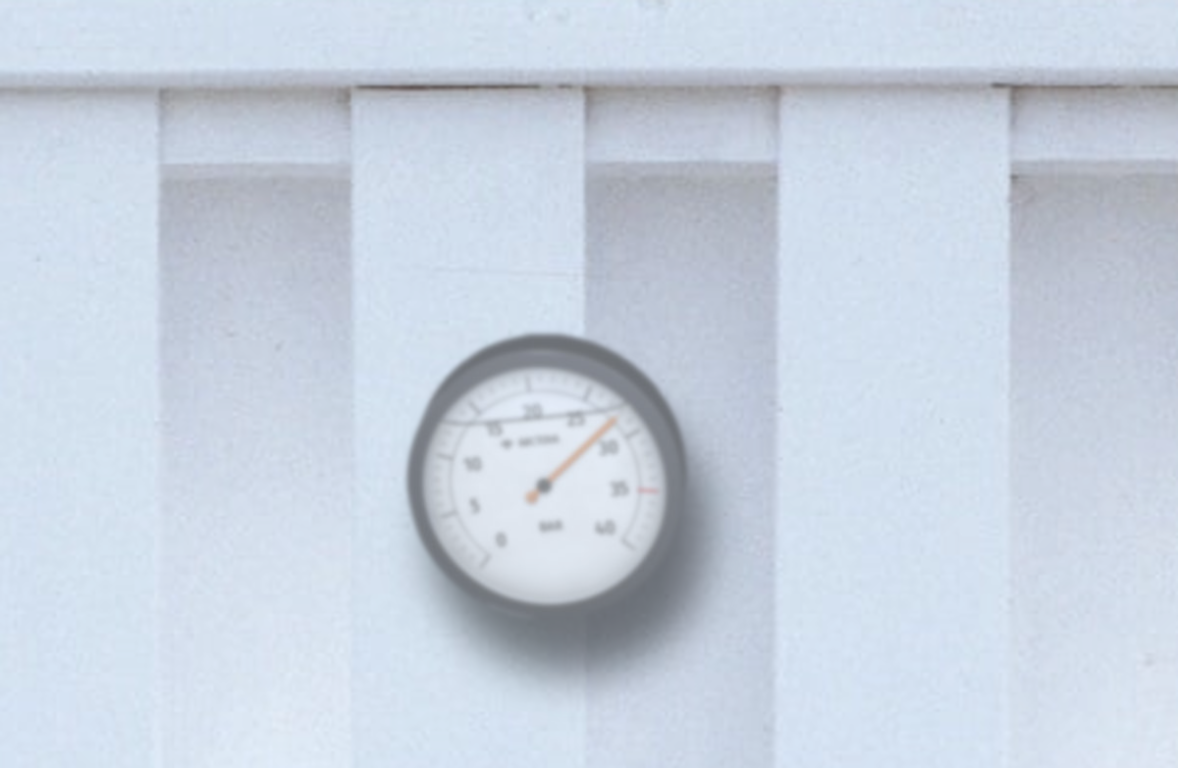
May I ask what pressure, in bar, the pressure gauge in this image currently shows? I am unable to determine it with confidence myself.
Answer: 28 bar
